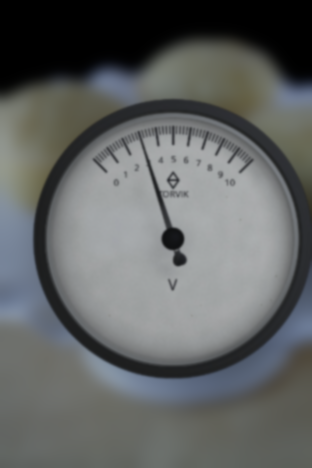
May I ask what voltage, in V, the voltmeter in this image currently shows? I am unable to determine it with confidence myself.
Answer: 3 V
